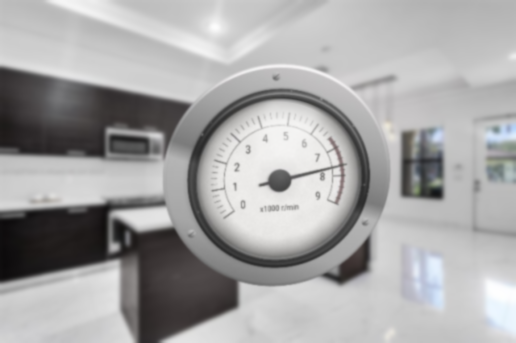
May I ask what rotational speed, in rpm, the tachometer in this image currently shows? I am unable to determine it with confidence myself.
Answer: 7600 rpm
